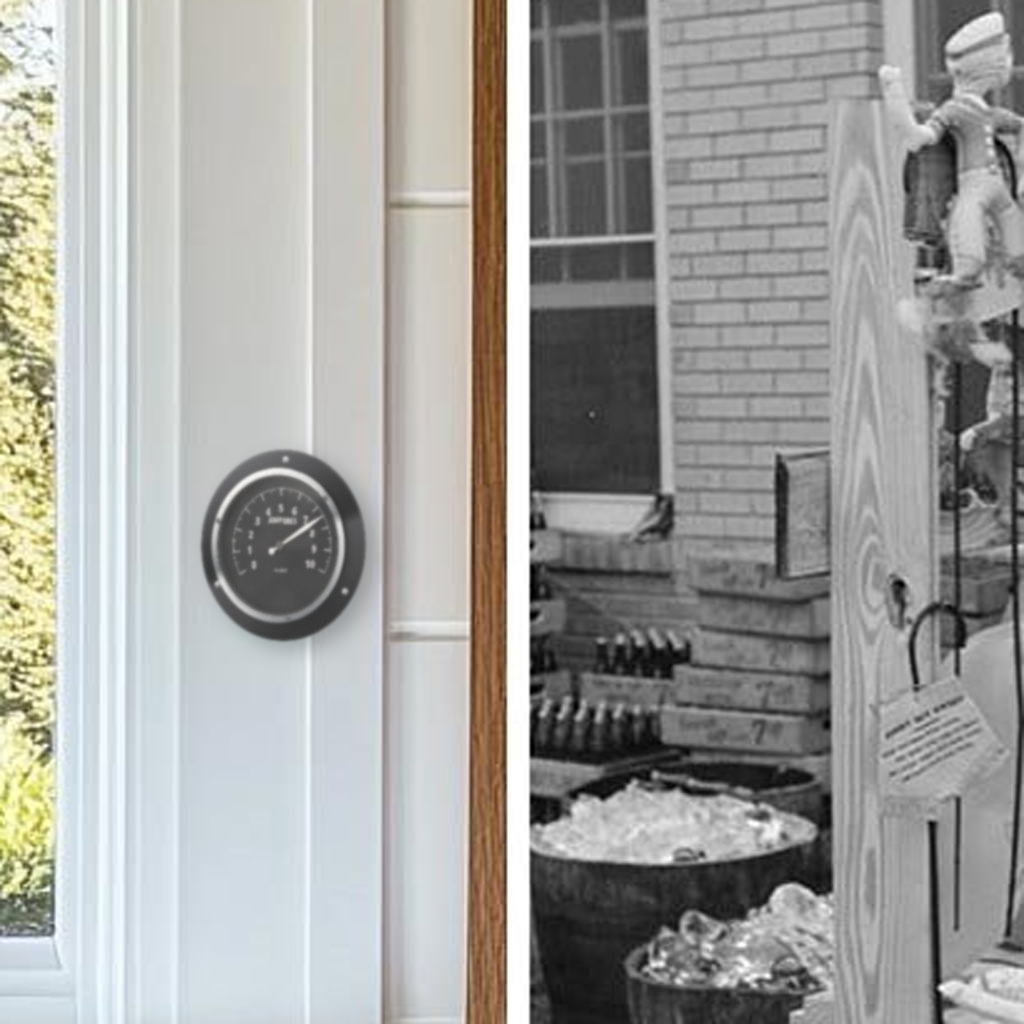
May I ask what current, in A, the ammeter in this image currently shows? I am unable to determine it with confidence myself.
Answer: 7.5 A
